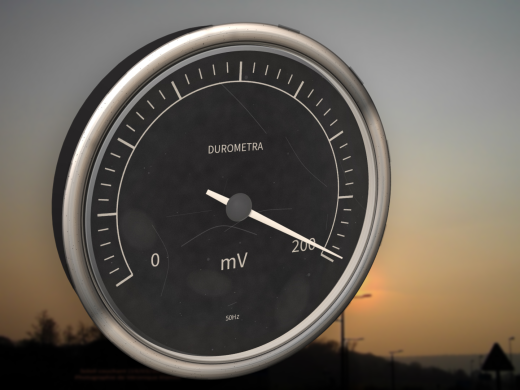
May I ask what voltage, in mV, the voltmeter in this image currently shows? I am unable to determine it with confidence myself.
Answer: 197.5 mV
